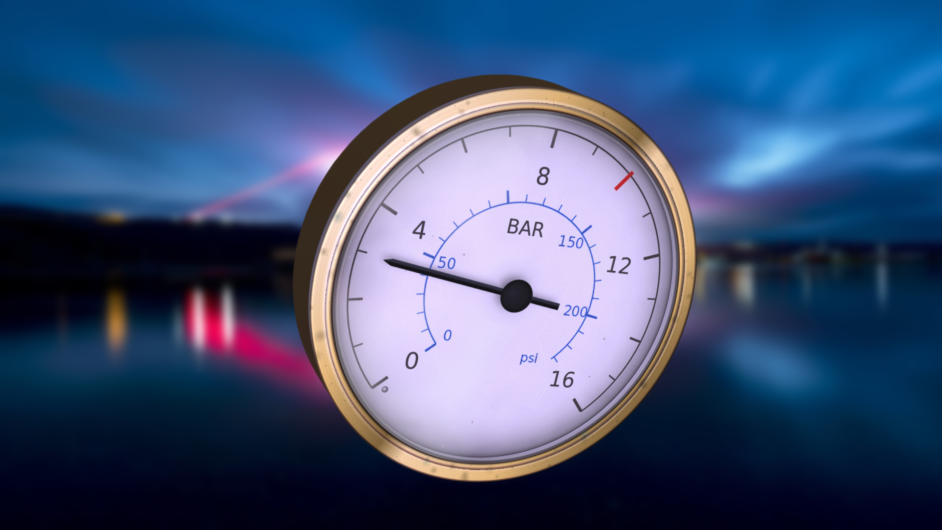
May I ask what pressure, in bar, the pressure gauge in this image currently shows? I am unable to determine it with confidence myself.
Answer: 3 bar
